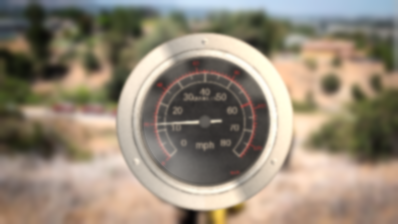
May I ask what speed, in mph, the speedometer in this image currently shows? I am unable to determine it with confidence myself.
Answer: 12.5 mph
